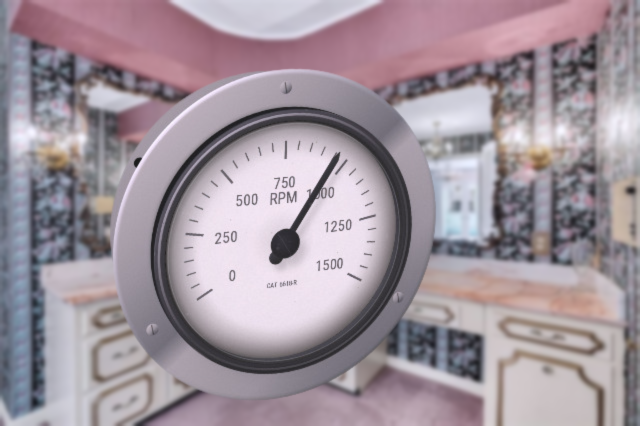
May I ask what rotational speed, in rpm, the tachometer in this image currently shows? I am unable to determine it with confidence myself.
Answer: 950 rpm
